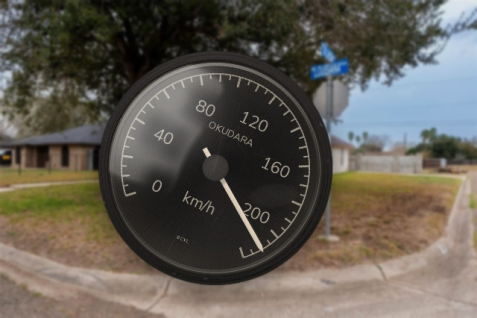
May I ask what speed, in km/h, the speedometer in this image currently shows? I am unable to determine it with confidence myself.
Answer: 210 km/h
